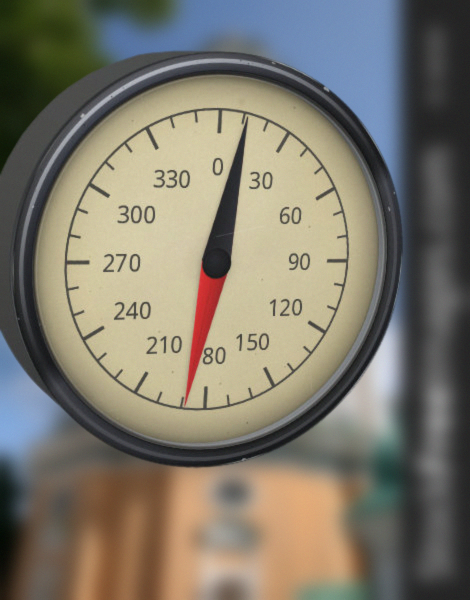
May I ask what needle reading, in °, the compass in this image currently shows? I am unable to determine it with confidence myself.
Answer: 190 °
